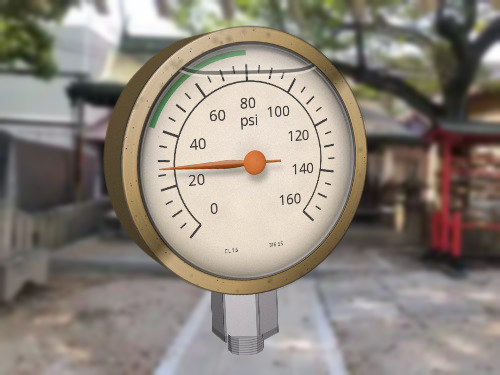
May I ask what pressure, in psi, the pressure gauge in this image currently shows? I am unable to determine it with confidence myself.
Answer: 27.5 psi
